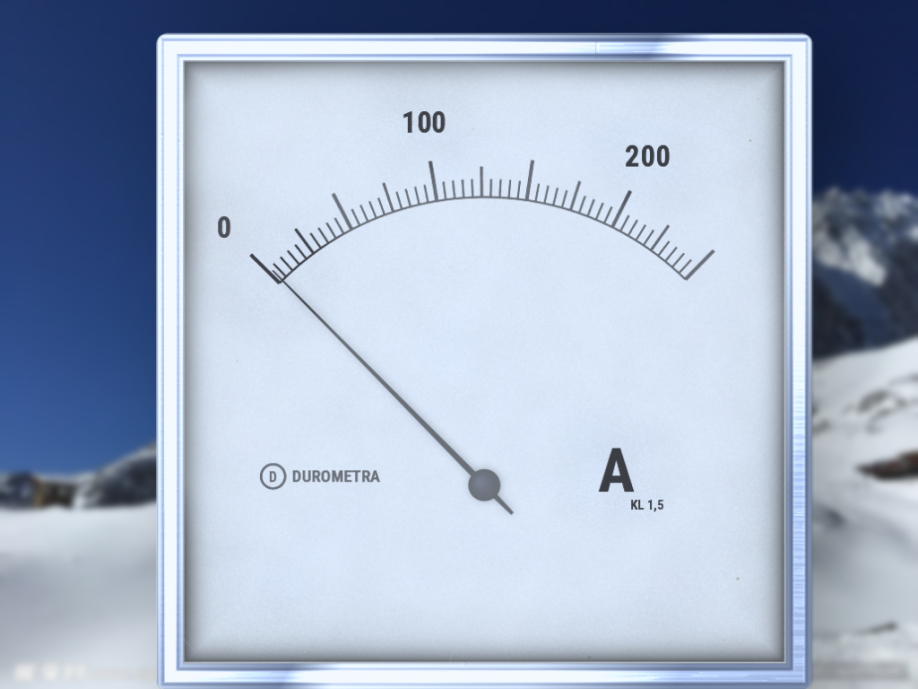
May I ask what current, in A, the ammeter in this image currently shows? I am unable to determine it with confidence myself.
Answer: 2.5 A
